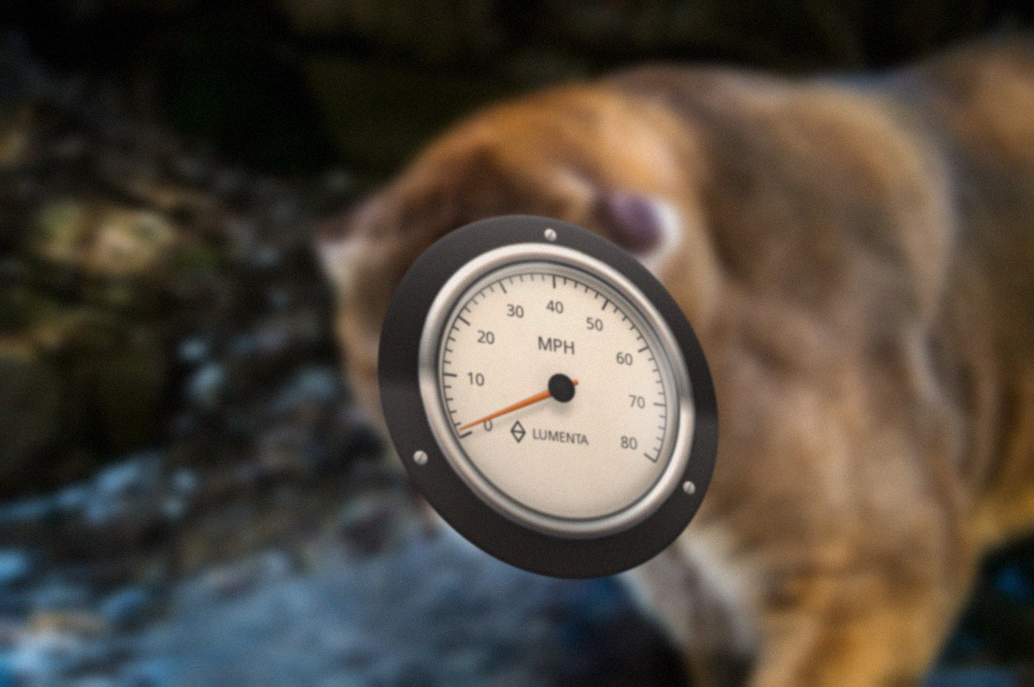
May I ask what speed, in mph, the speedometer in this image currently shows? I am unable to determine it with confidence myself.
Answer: 1 mph
